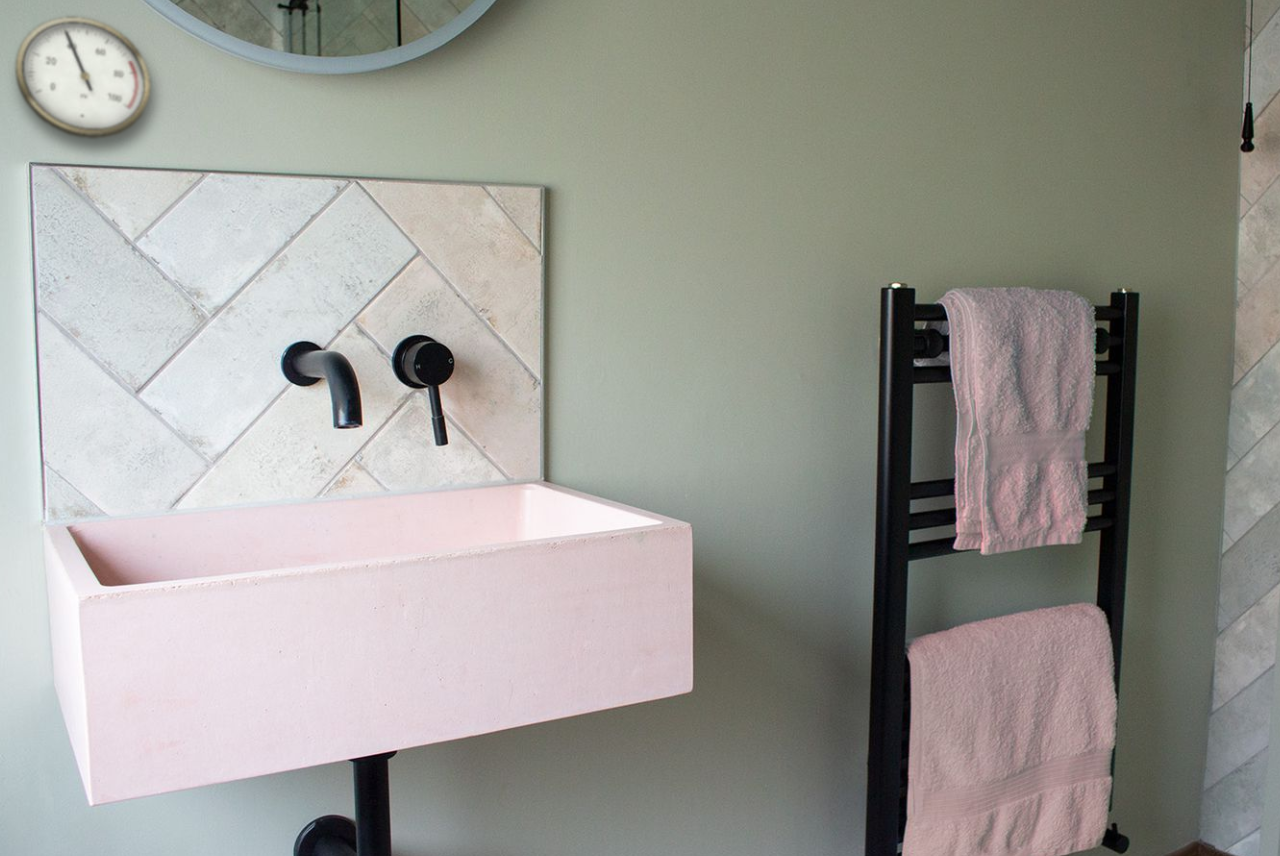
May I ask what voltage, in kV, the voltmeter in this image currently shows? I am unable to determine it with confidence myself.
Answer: 40 kV
